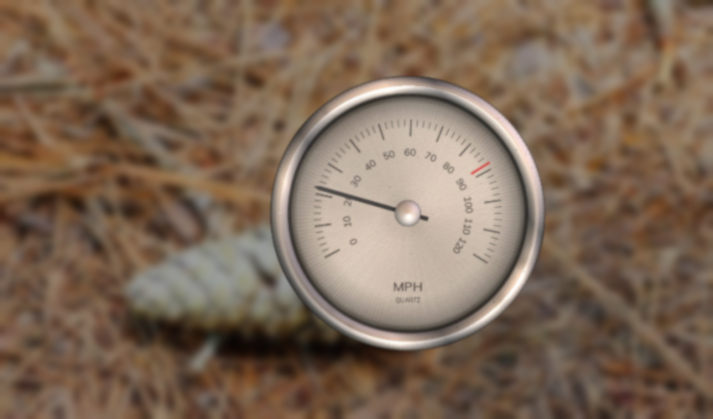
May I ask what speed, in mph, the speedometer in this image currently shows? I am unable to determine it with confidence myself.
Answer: 22 mph
